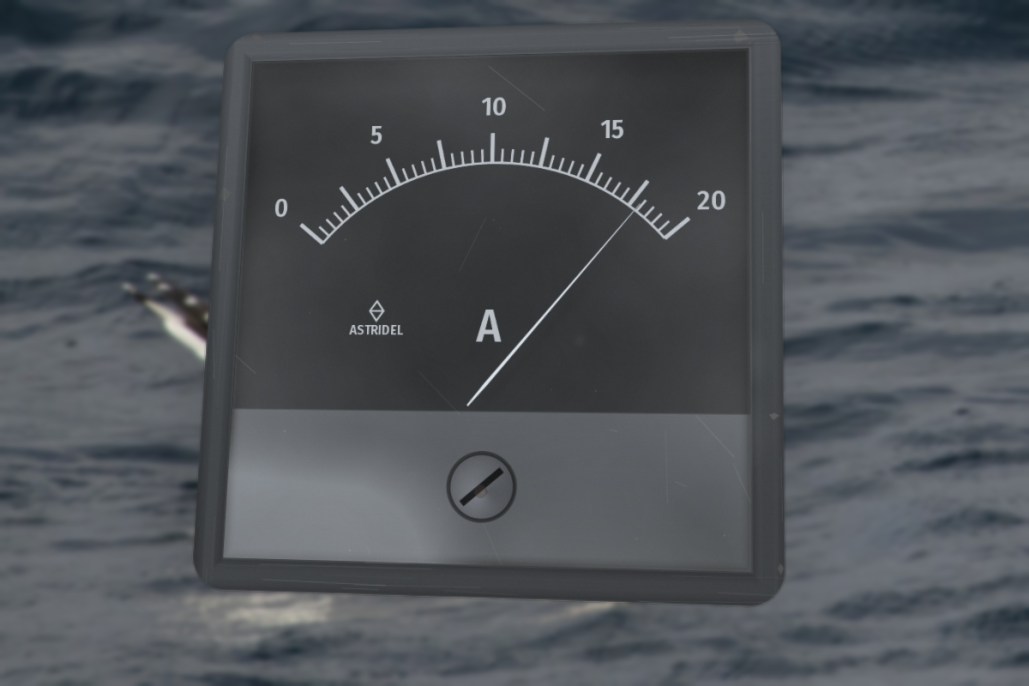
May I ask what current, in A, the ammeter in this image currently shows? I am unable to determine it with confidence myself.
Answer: 18 A
